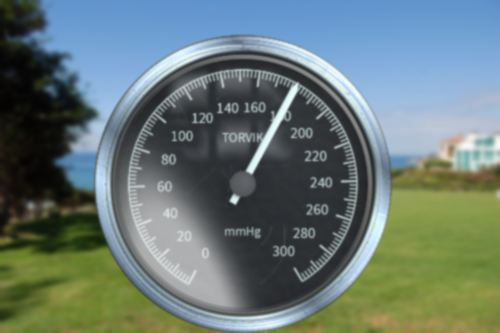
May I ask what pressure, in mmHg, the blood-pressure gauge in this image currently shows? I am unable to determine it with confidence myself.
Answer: 180 mmHg
